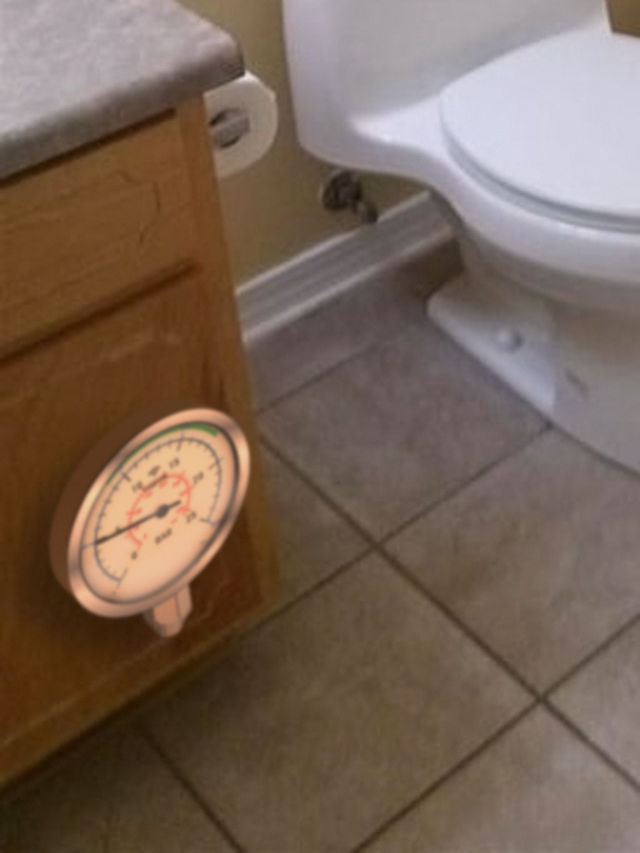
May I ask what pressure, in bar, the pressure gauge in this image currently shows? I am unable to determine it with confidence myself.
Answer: 5 bar
